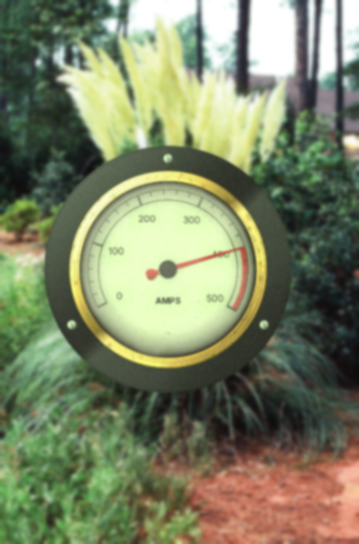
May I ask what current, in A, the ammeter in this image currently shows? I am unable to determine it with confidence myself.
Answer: 400 A
